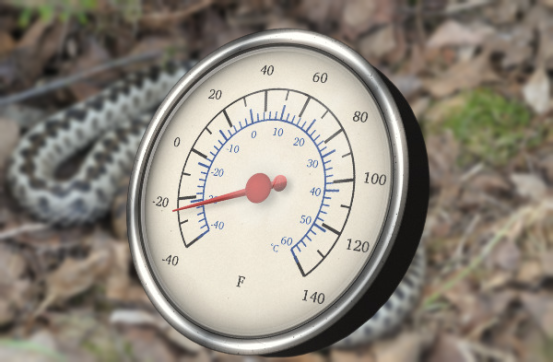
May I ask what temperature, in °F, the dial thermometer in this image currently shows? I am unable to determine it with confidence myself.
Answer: -25 °F
